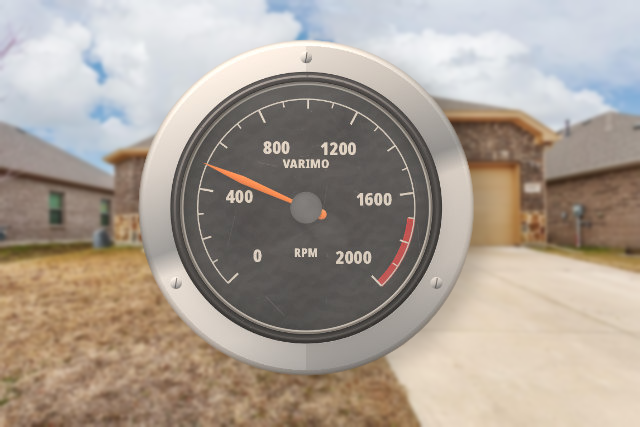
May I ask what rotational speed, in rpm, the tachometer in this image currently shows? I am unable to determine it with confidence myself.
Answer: 500 rpm
